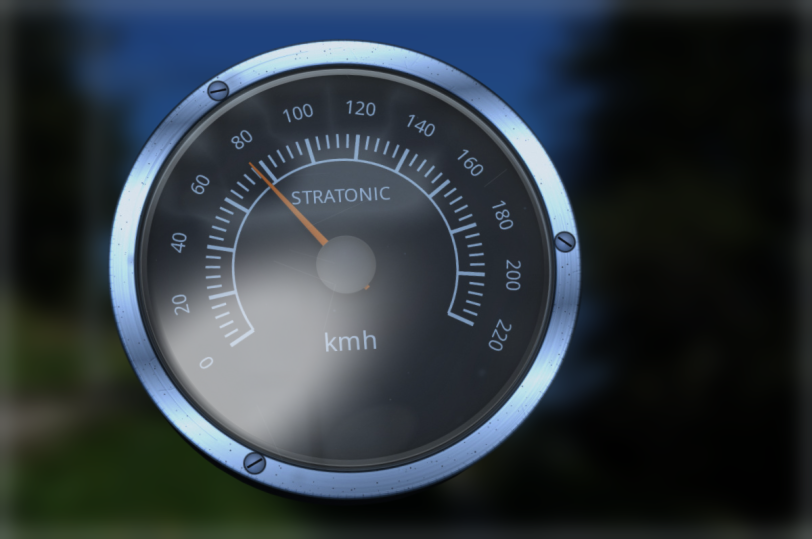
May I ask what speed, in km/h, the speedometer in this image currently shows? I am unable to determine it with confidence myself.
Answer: 76 km/h
